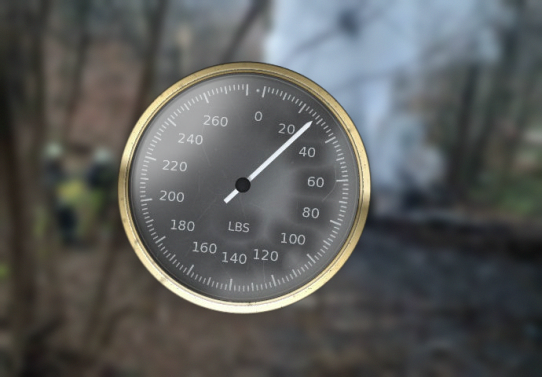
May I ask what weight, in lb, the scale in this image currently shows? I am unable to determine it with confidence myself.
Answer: 28 lb
